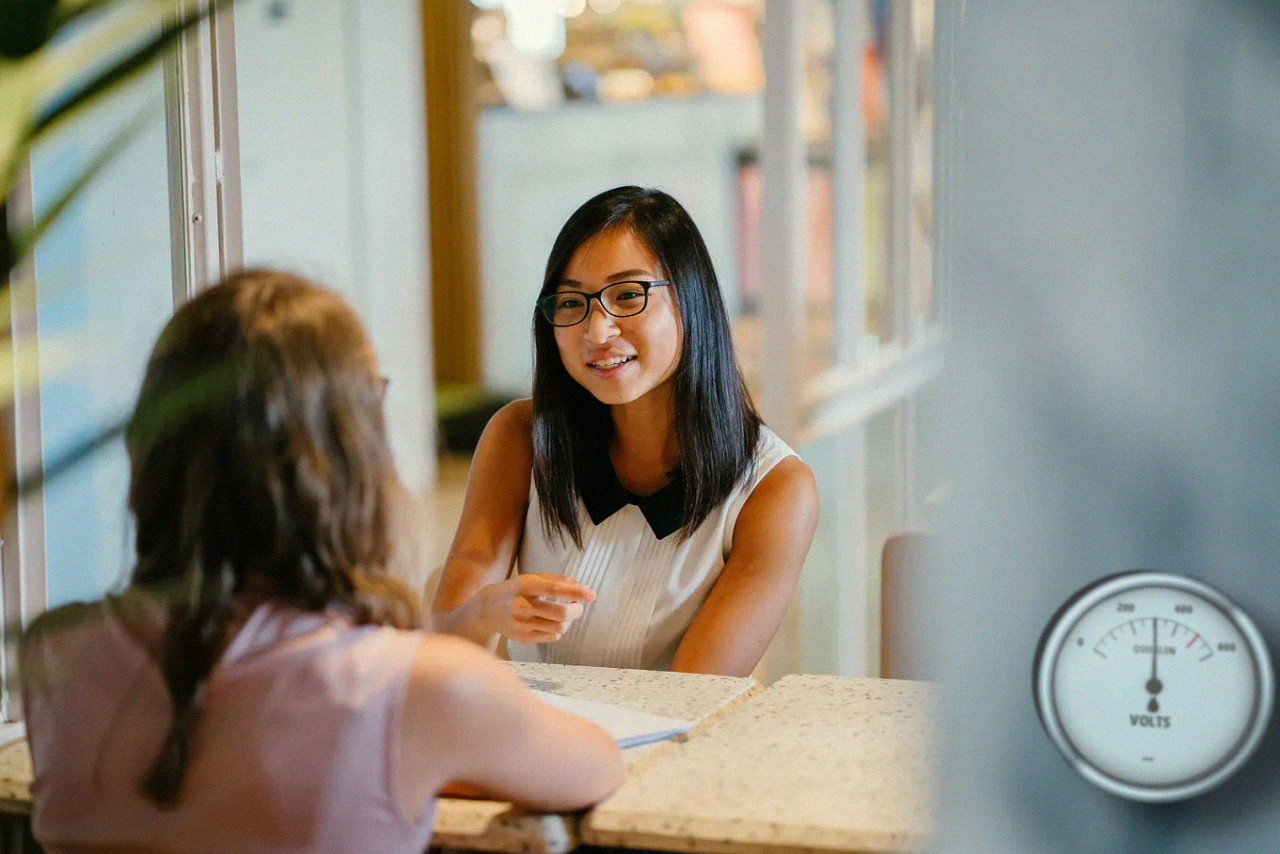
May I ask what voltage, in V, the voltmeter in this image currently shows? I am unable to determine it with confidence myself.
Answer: 300 V
